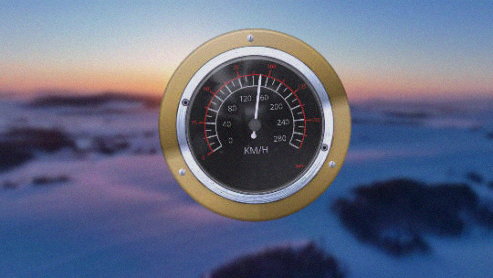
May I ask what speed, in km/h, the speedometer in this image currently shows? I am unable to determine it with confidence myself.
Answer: 150 km/h
